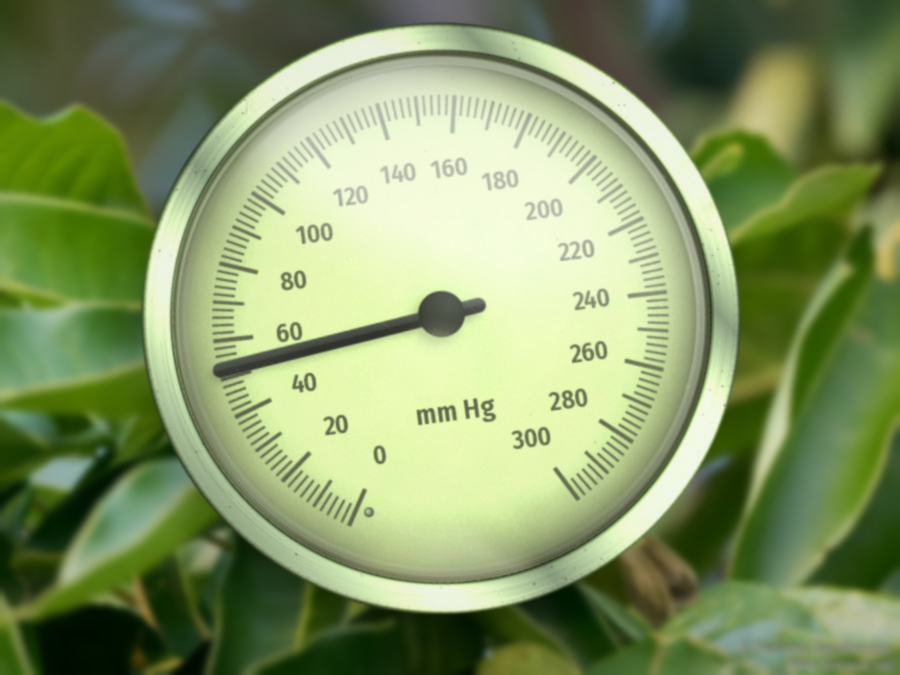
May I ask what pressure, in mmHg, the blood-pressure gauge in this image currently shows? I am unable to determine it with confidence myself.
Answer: 52 mmHg
